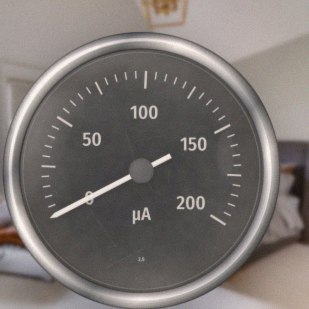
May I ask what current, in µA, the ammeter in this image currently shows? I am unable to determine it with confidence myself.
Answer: 0 µA
